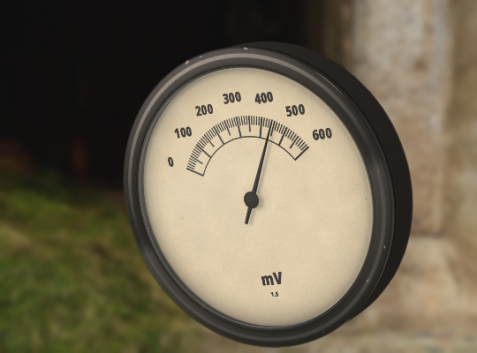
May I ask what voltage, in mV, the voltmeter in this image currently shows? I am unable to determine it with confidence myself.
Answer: 450 mV
